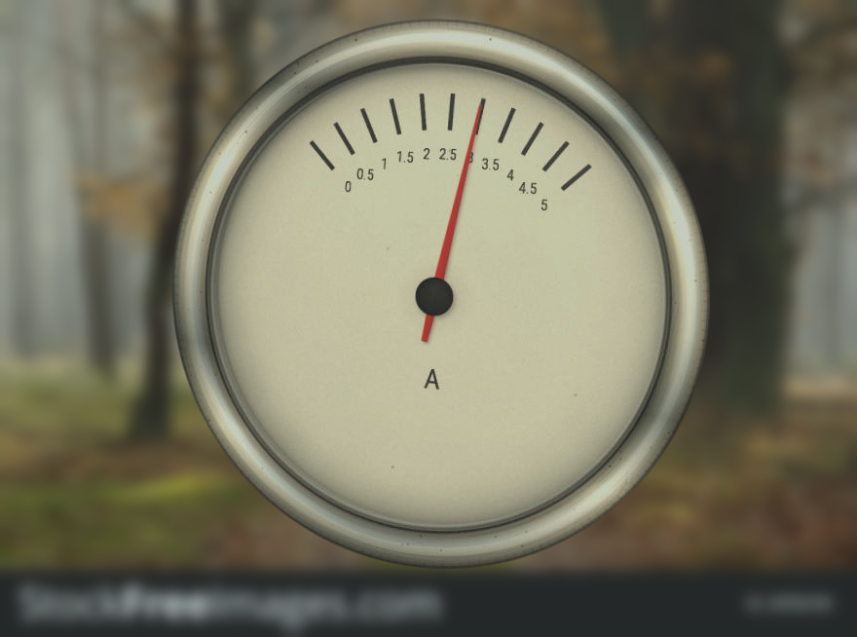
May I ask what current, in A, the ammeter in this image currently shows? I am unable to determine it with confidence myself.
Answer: 3 A
